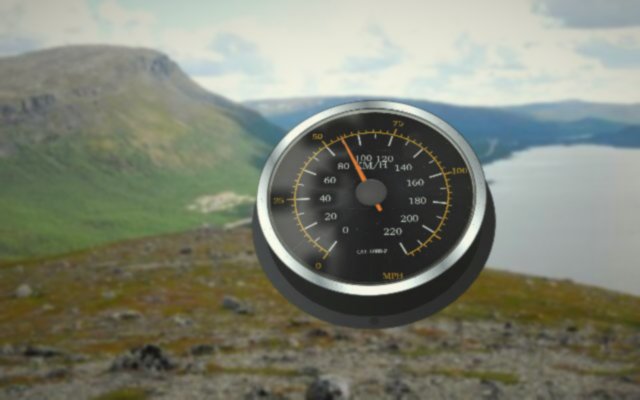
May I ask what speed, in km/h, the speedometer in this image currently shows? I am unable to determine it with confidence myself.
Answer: 90 km/h
